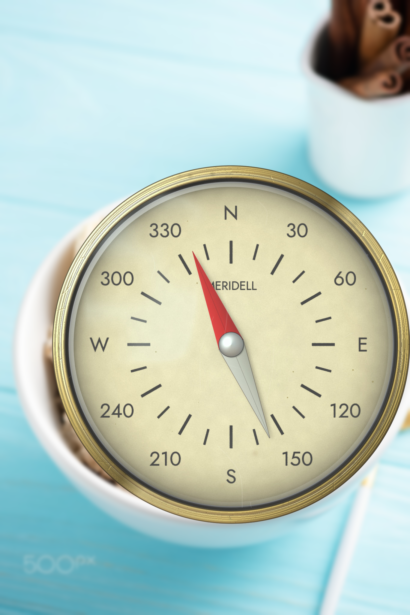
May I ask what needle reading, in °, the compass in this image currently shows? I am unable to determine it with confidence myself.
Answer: 337.5 °
